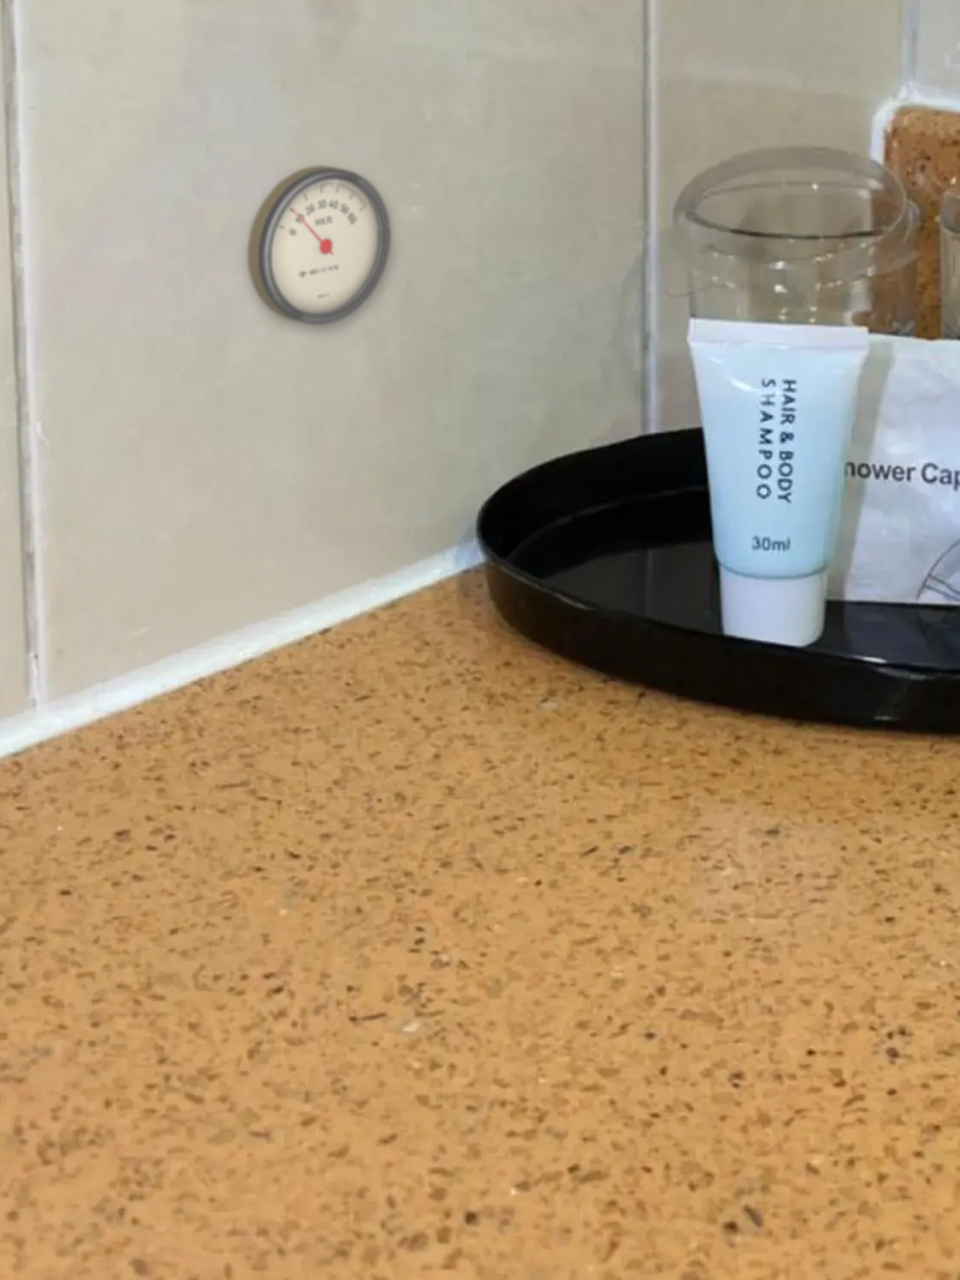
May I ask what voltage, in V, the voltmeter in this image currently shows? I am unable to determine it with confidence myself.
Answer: 10 V
